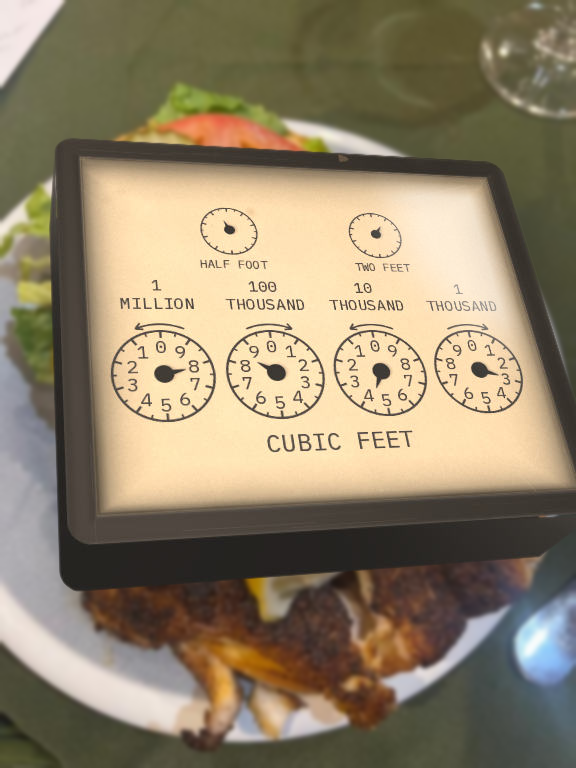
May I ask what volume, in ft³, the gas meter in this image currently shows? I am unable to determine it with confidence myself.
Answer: 784300 ft³
